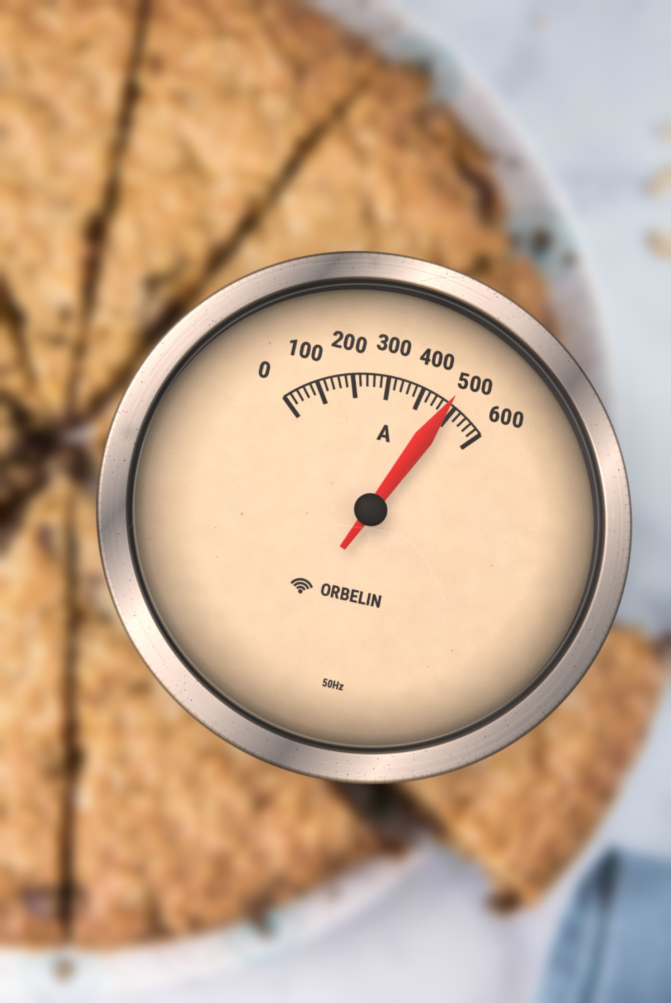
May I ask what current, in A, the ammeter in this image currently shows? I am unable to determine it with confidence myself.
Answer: 480 A
